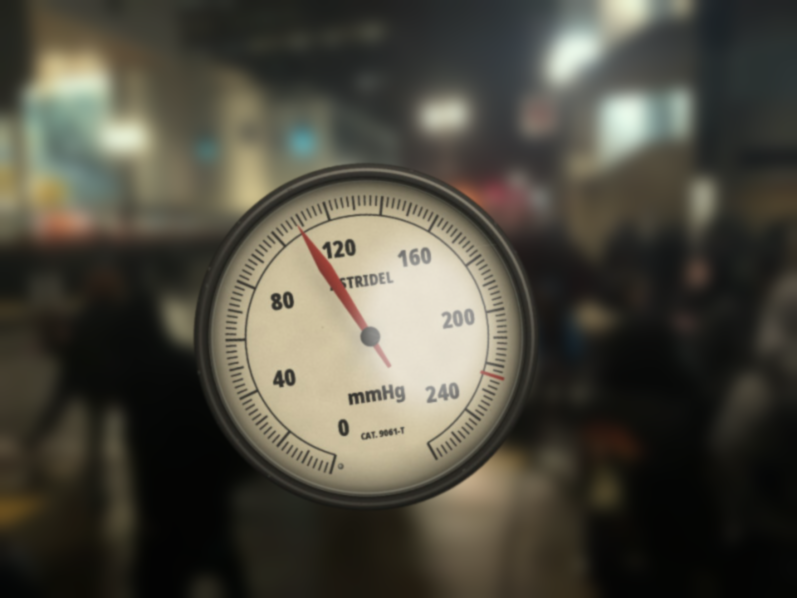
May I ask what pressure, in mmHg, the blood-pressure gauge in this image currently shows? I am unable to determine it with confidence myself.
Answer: 108 mmHg
